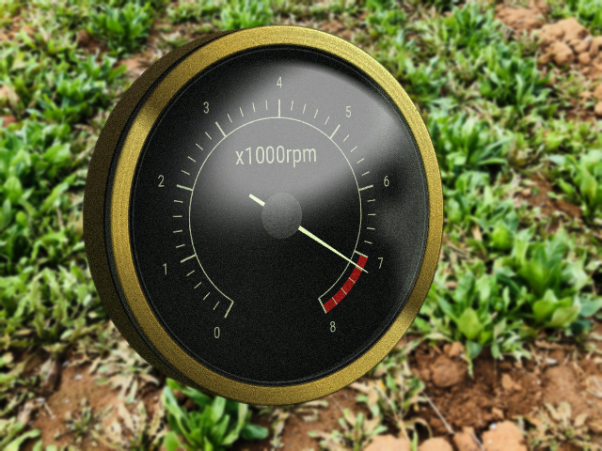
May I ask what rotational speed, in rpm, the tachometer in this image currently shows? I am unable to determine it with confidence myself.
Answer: 7200 rpm
